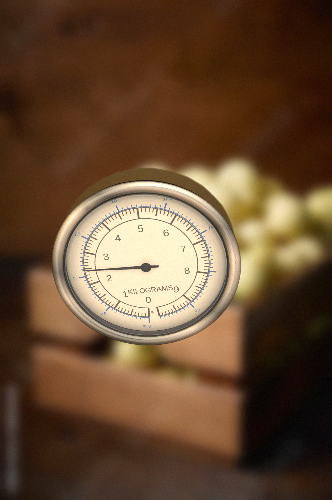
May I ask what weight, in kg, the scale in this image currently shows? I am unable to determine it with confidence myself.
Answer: 2.5 kg
